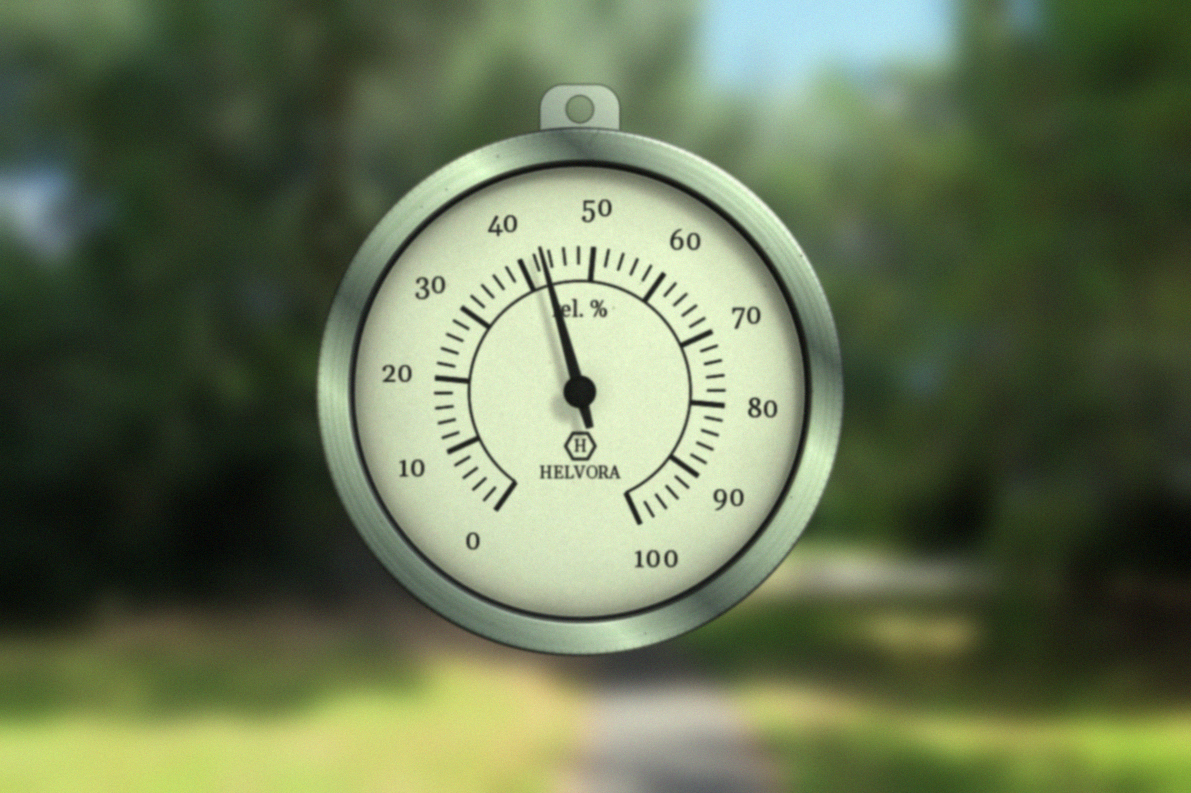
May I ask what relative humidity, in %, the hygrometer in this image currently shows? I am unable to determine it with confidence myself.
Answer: 43 %
